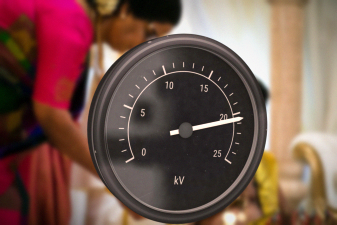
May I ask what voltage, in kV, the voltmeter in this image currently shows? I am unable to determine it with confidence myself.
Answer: 20.5 kV
